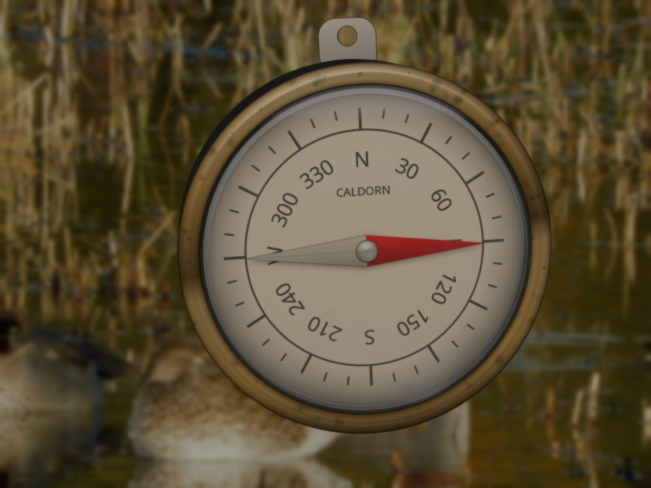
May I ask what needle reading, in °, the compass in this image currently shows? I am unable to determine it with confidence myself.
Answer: 90 °
